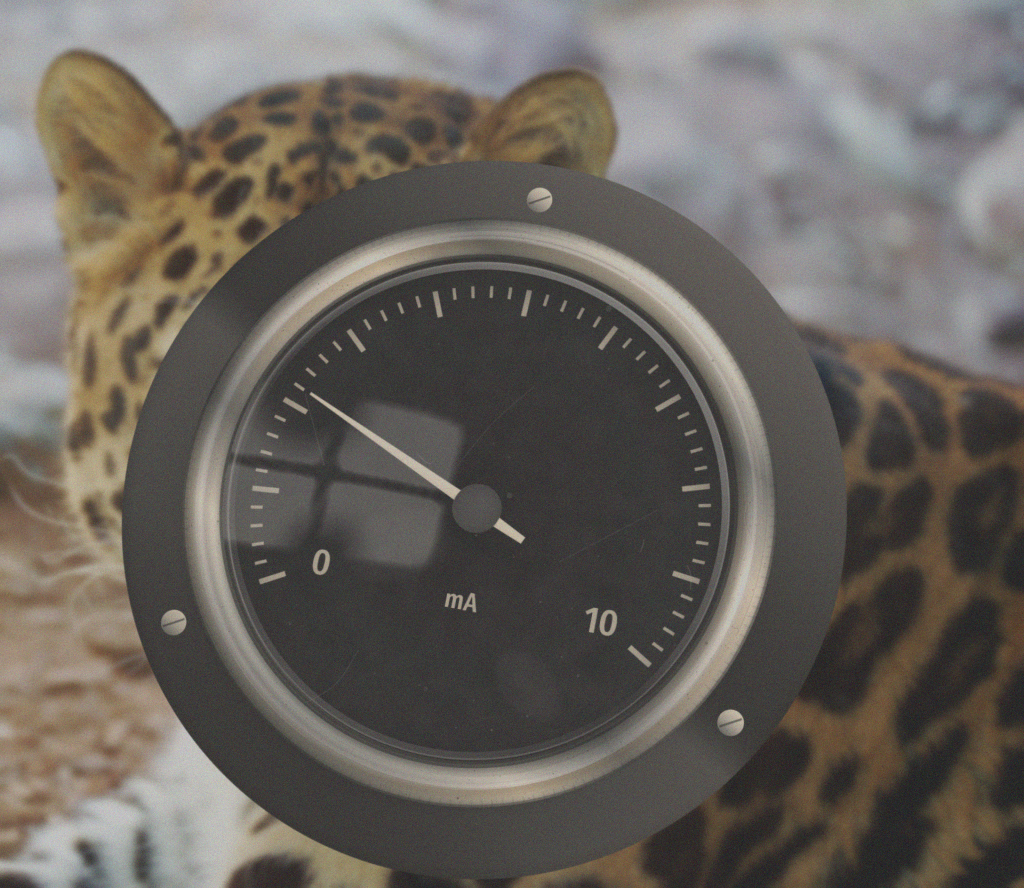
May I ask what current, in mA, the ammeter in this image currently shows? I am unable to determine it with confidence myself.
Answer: 2.2 mA
